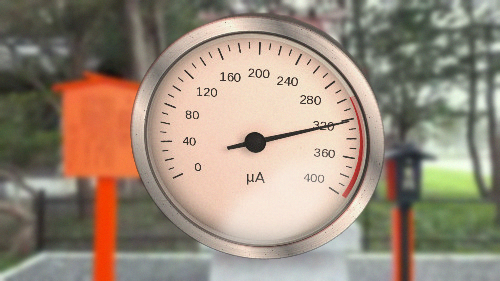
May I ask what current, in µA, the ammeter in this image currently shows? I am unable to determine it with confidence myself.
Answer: 320 µA
